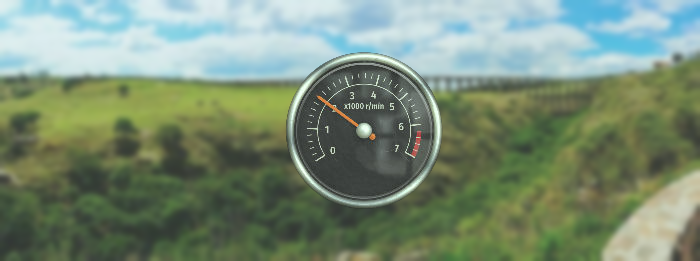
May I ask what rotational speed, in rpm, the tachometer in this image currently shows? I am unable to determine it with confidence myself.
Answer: 2000 rpm
